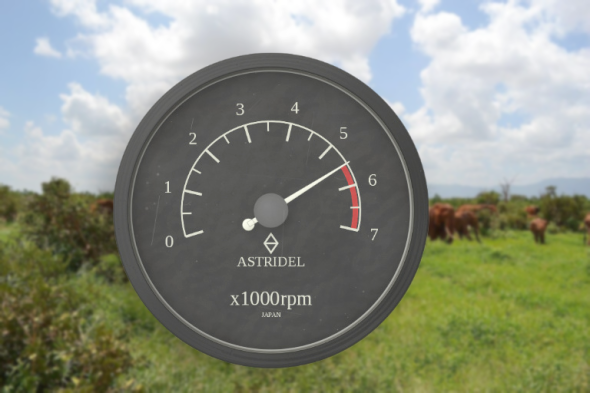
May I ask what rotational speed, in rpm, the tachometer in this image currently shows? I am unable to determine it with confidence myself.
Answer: 5500 rpm
